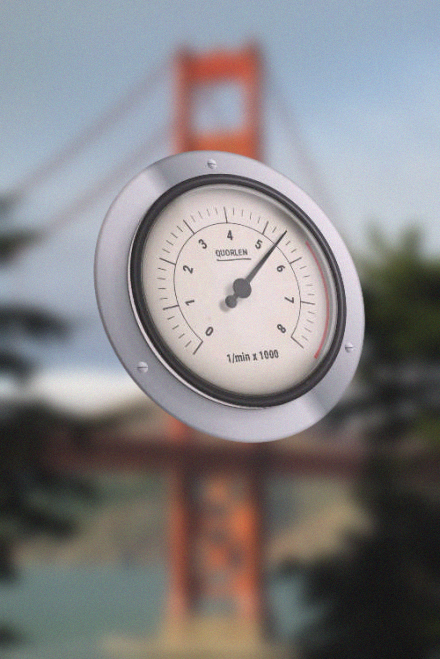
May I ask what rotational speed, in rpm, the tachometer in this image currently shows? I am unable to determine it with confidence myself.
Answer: 5400 rpm
